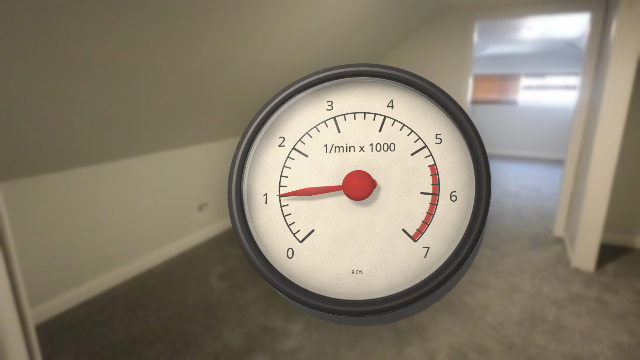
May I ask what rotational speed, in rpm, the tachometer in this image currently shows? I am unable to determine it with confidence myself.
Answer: 1000 rpm
